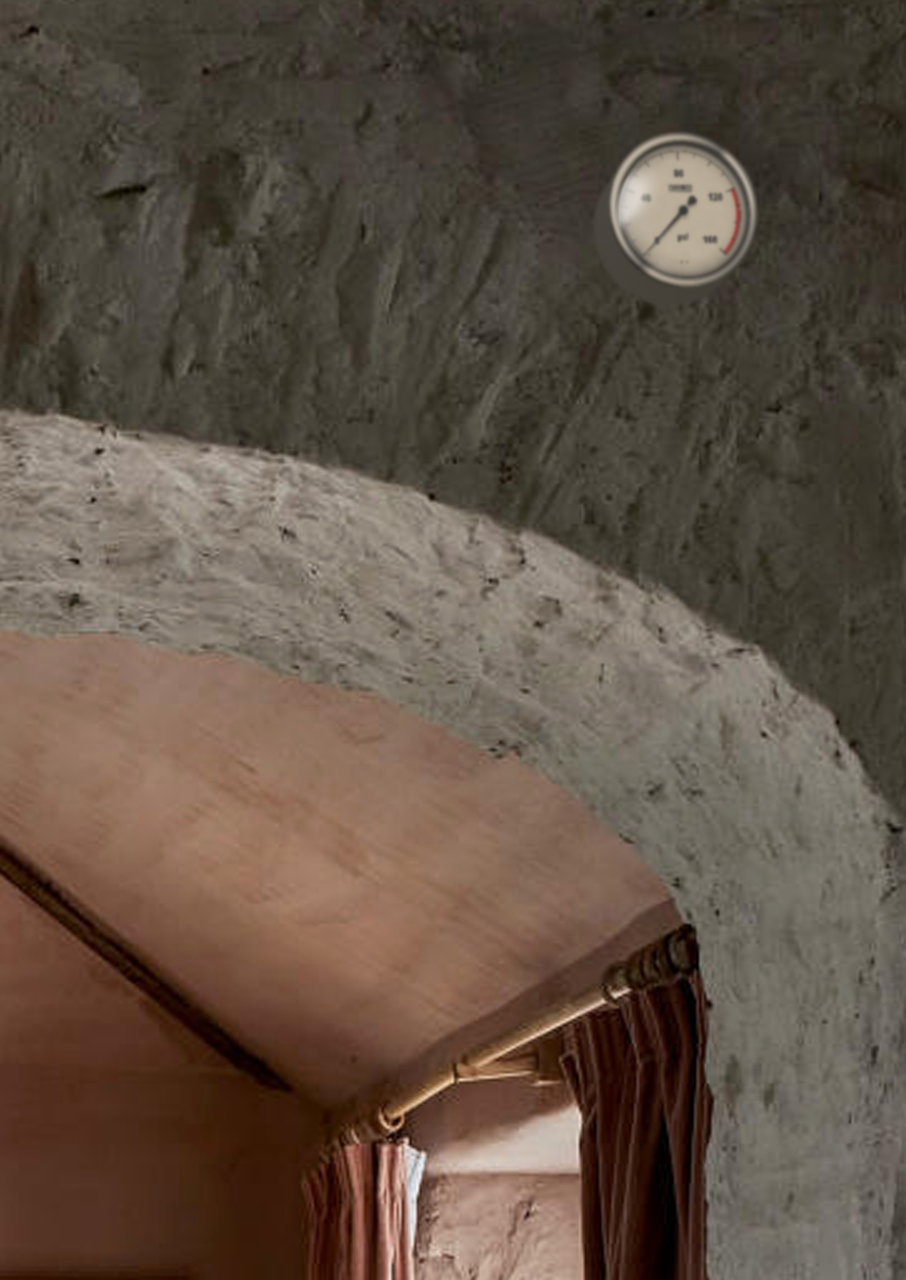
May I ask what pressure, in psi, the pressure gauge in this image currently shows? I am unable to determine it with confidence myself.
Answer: 0 psi
